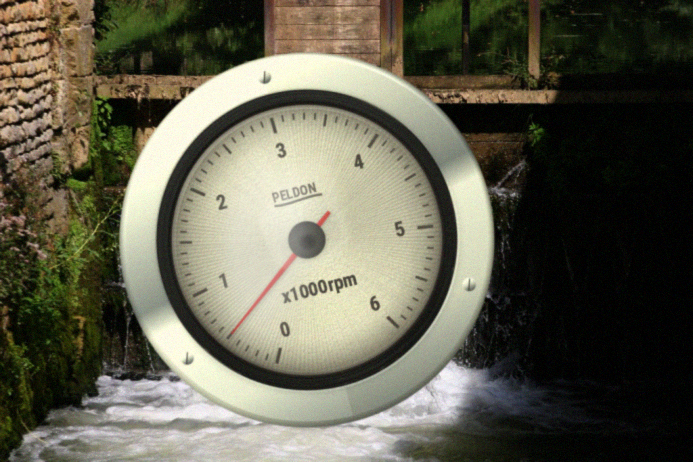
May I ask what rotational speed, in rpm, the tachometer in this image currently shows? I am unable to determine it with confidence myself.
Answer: 500 rpm
